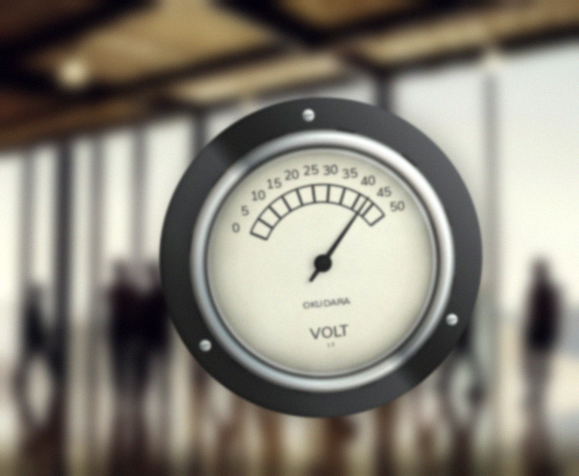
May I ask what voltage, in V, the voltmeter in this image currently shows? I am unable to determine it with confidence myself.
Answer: 42.5 V
